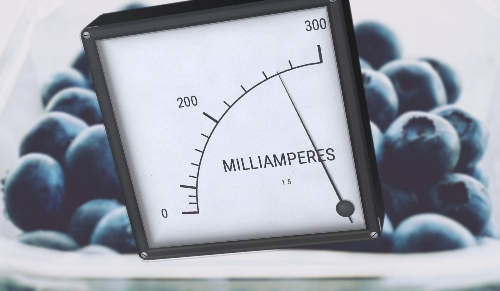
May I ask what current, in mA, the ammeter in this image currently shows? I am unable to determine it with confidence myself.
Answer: 270 mA
